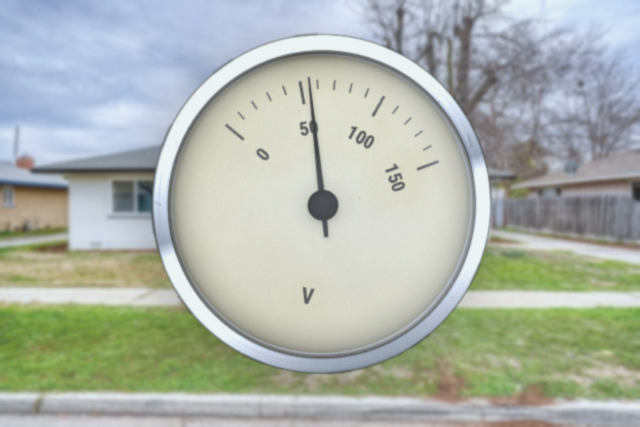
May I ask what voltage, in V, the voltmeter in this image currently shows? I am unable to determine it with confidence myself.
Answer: 55 V
